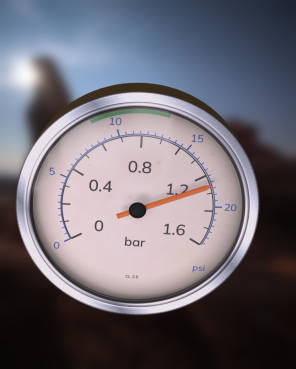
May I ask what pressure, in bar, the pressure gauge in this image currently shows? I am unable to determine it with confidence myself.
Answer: 1.25 bar
